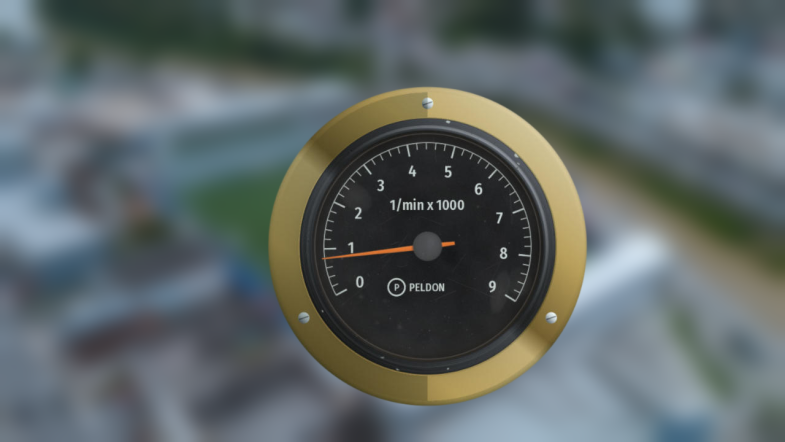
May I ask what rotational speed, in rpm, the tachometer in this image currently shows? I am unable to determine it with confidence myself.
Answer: 800 rpm
